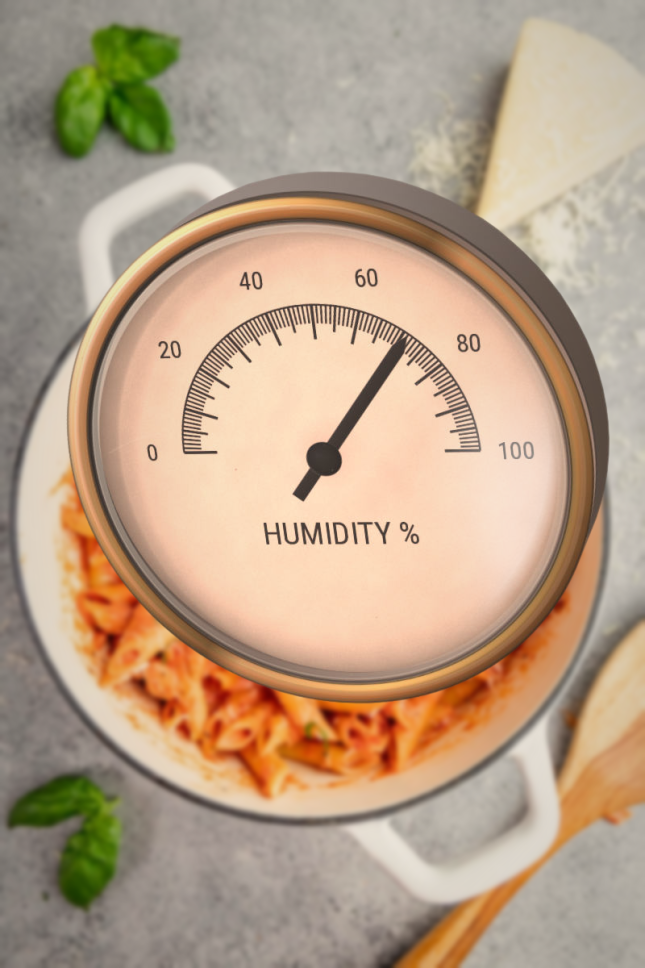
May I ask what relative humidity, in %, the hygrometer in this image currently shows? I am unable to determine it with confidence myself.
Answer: 71 %
